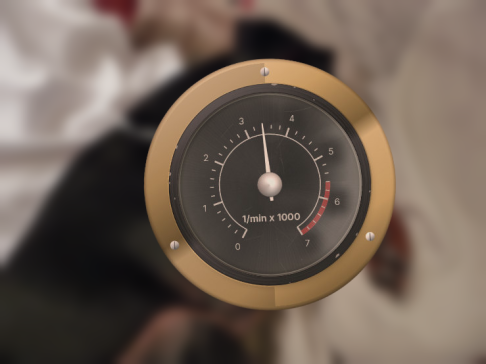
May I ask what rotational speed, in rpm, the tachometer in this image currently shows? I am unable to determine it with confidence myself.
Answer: 3400 rpm
